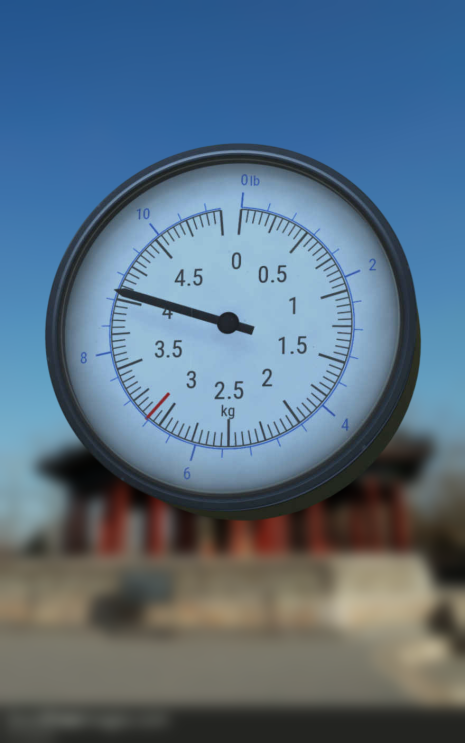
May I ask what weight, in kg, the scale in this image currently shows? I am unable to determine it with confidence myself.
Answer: 4.05 kg
